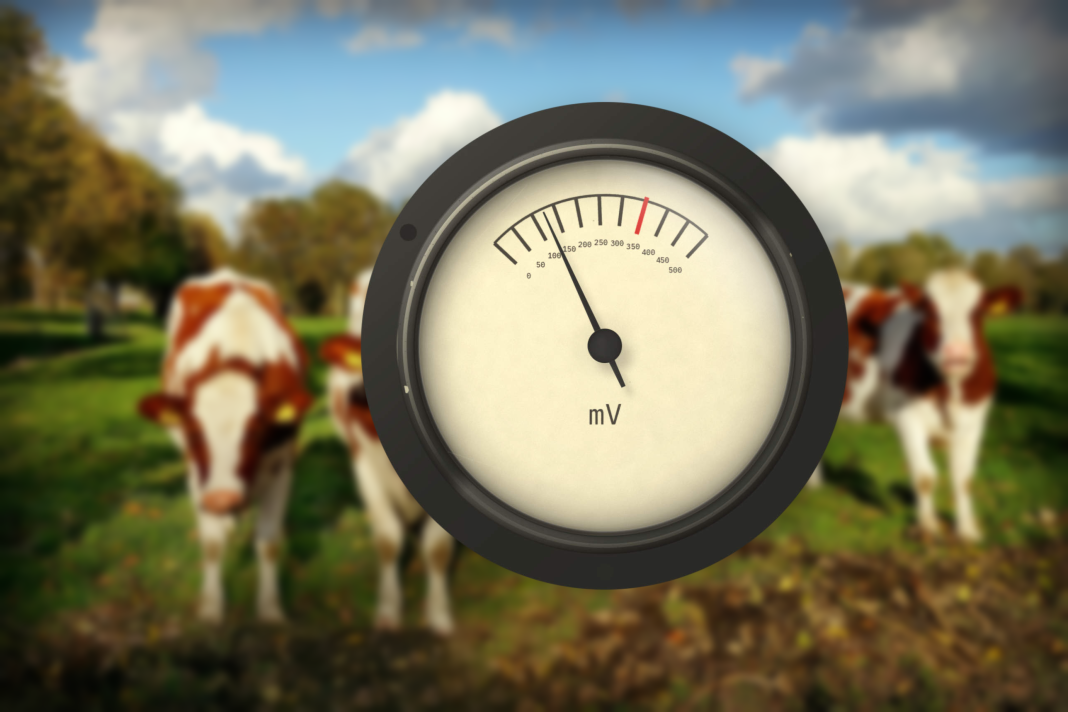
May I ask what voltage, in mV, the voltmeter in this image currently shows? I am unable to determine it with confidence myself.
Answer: 125 mV
